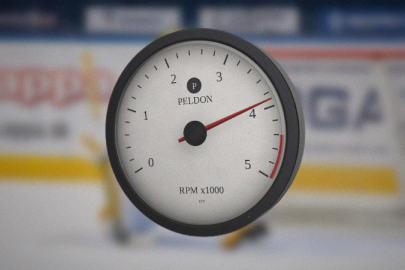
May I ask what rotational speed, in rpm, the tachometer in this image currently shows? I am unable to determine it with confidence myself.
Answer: 3900 rpm
